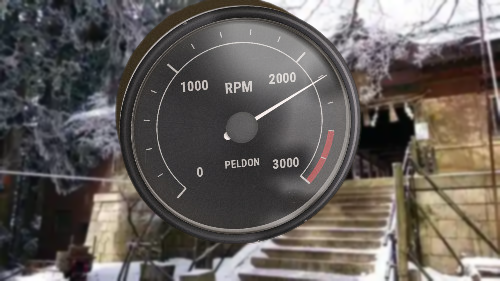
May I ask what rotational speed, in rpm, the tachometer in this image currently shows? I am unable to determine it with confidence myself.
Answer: 2200 rpm
